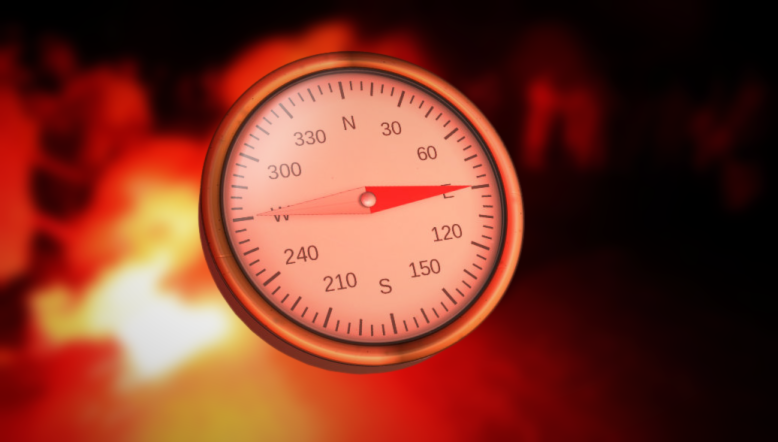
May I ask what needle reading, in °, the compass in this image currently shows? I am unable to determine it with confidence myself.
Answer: 90 °
